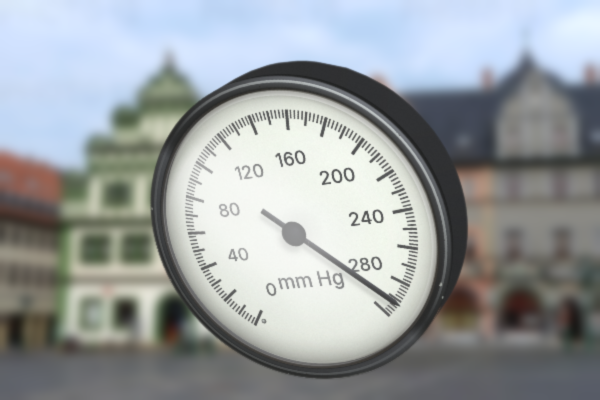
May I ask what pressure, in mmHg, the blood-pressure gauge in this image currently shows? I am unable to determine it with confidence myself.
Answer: 290 mmHg
